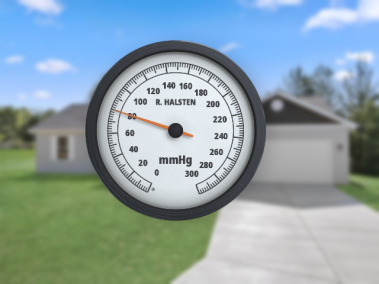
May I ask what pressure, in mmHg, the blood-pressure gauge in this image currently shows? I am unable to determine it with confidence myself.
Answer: 80 mmHg
